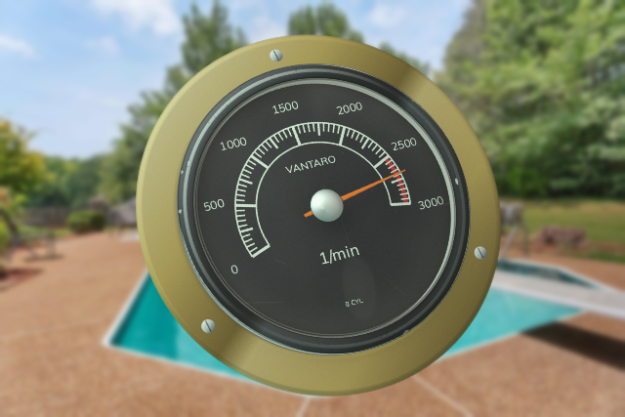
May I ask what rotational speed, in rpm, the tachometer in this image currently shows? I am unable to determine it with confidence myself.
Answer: 2700 rpm
